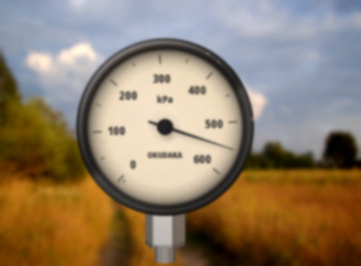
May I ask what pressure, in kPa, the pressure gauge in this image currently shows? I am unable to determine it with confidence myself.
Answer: 550 kPa
